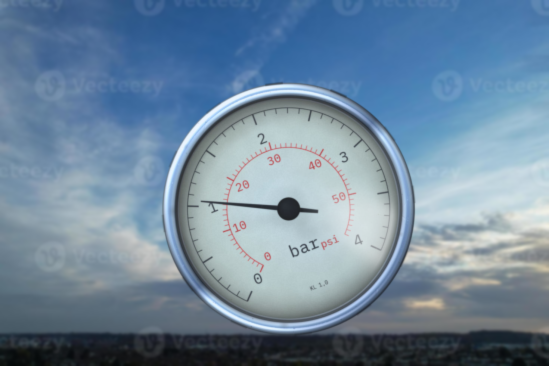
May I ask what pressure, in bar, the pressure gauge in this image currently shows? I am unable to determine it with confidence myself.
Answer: 1.05 bar
